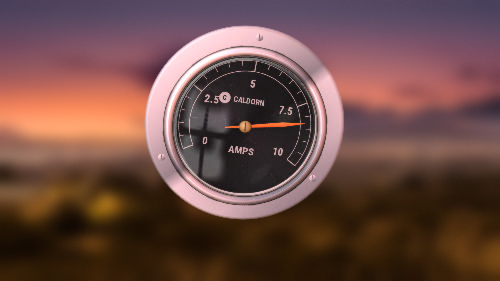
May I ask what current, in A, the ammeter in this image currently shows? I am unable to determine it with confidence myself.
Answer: 8.25 A
